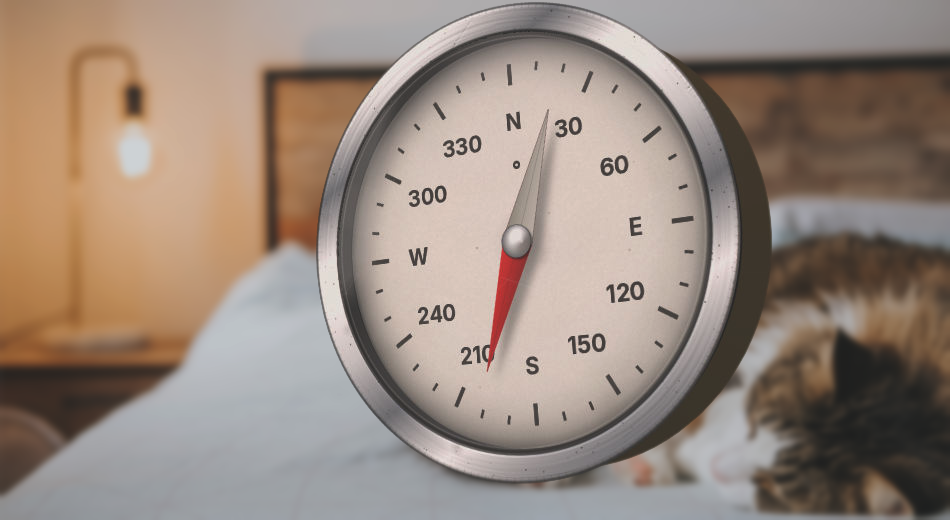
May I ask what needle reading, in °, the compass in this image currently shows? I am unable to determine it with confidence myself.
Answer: 200 °
